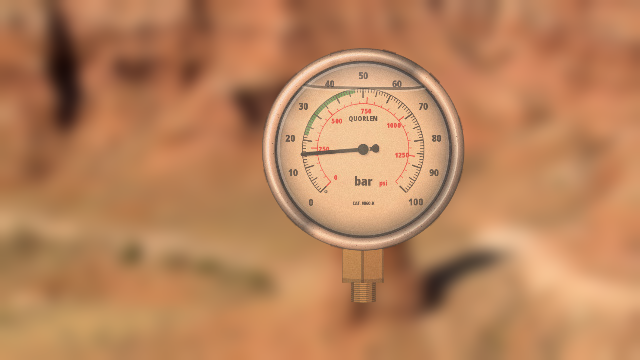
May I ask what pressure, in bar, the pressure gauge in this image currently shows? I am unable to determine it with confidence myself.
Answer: 15 bar
